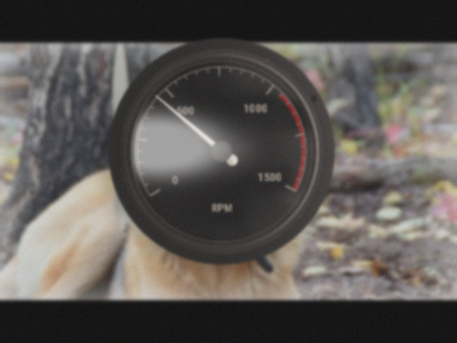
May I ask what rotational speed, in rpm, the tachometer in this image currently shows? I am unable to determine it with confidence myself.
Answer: 450 rpm
